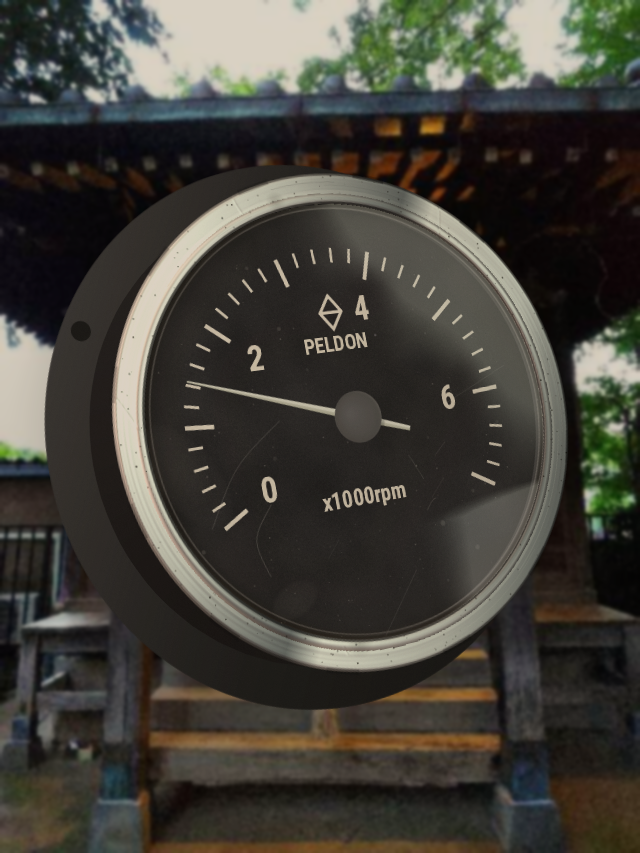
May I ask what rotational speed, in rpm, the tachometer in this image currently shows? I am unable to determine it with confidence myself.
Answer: 1400 rpm
